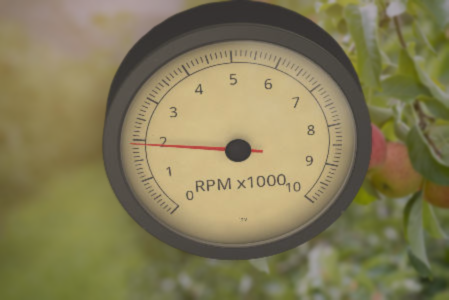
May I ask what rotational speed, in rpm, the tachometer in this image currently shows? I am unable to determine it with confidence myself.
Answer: 2000 rpm
